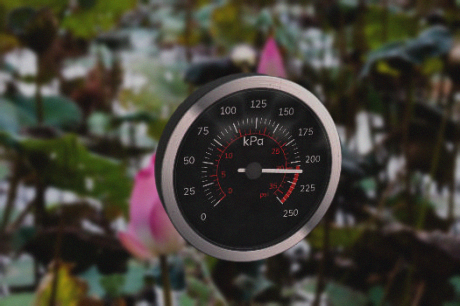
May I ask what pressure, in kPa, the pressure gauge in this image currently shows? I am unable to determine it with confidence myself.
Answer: 210 kPa
